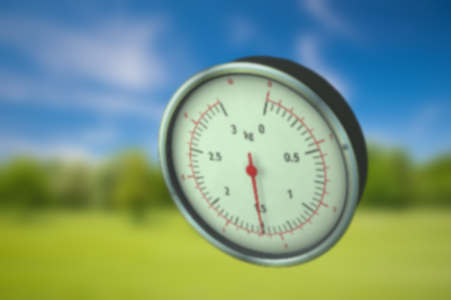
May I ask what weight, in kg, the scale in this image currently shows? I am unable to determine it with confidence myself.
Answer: 1.5 kg
